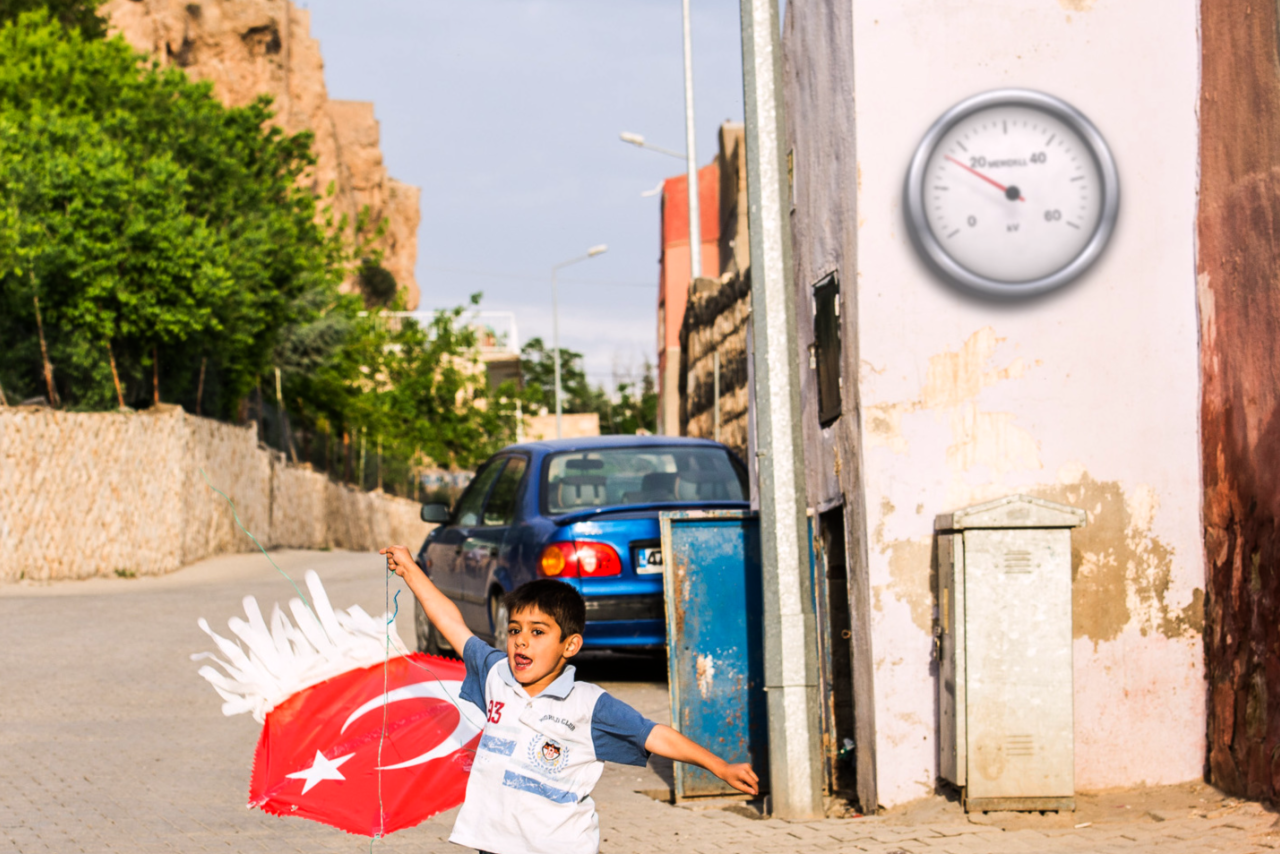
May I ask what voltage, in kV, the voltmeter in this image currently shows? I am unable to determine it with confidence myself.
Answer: 16 kV
